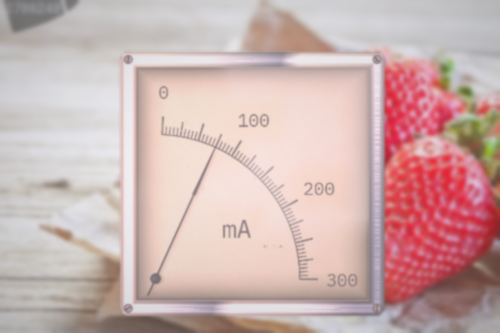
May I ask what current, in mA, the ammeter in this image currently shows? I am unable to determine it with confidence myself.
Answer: 75 mA
